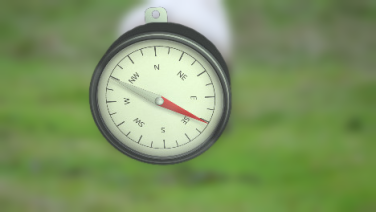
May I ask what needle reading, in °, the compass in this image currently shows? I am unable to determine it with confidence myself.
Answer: 120 °
